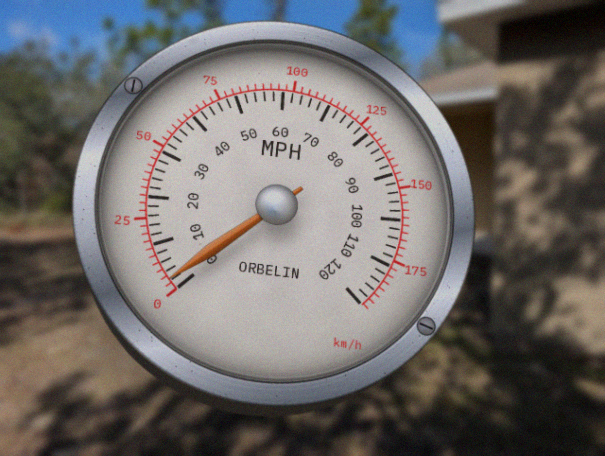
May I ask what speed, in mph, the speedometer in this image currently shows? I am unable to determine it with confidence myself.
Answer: 2 mph
